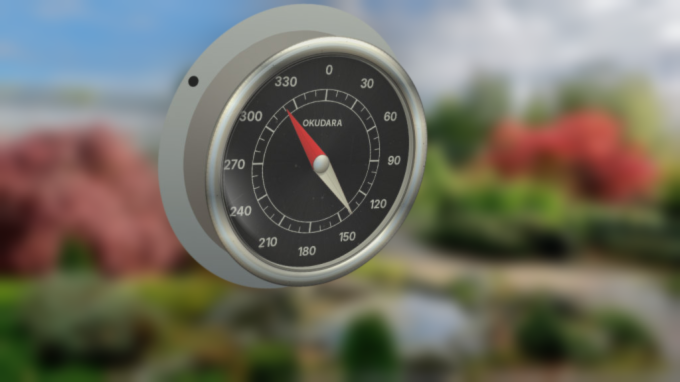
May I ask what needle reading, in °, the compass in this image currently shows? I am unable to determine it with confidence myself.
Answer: 320 °
